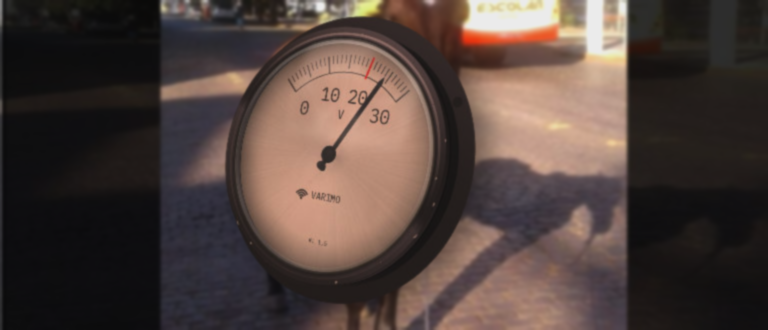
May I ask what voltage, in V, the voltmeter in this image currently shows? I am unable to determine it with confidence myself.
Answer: 25 V
